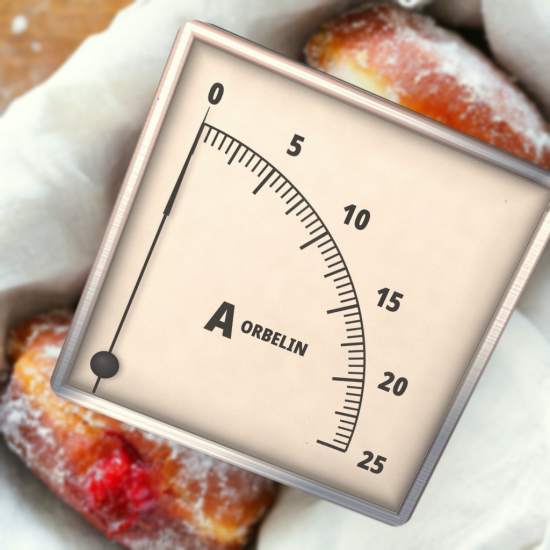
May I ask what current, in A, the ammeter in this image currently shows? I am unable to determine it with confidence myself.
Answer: 0 A
